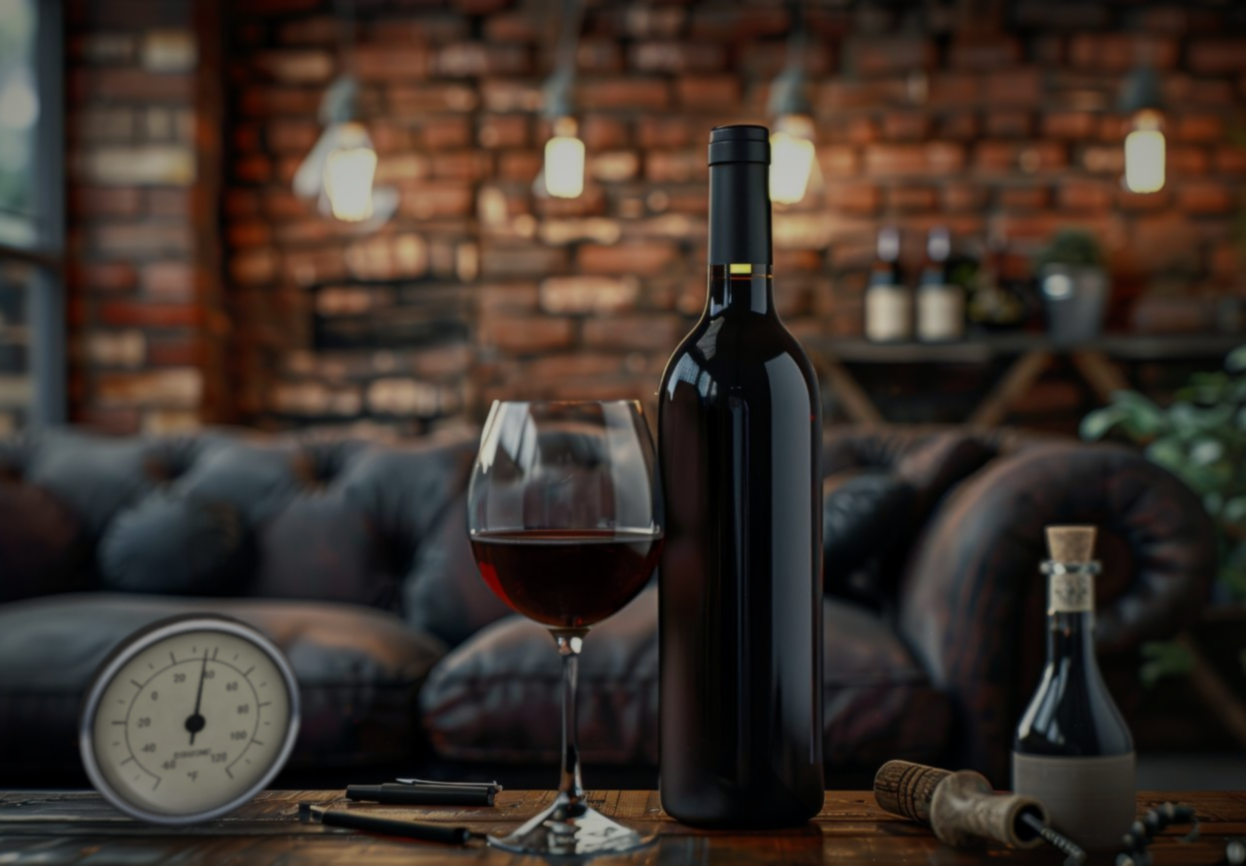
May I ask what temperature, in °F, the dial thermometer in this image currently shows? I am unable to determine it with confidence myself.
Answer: 35 °F
